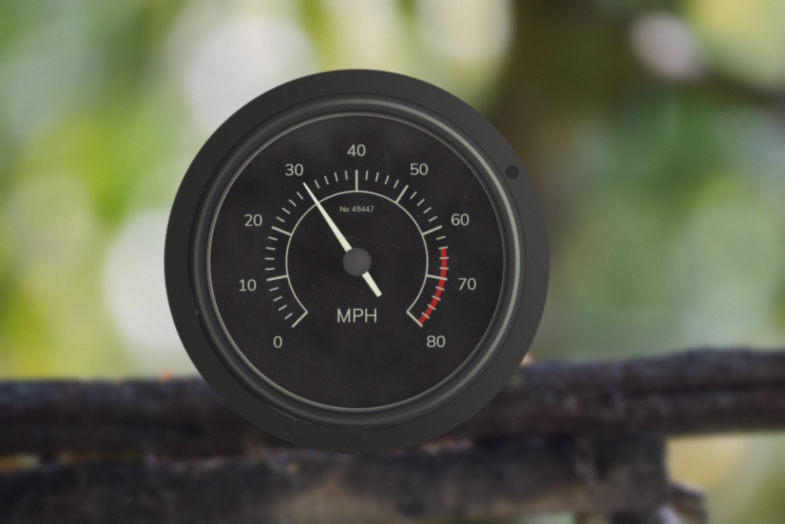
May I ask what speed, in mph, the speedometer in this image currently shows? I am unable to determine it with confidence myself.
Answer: 30 mph
